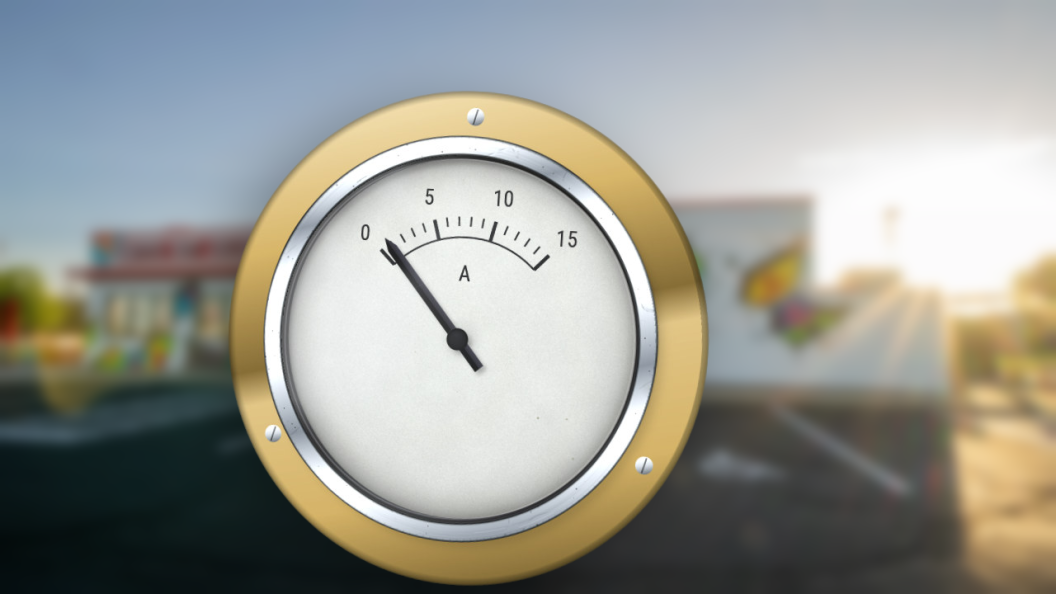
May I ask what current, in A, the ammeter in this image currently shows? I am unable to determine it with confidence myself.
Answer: 1 A
